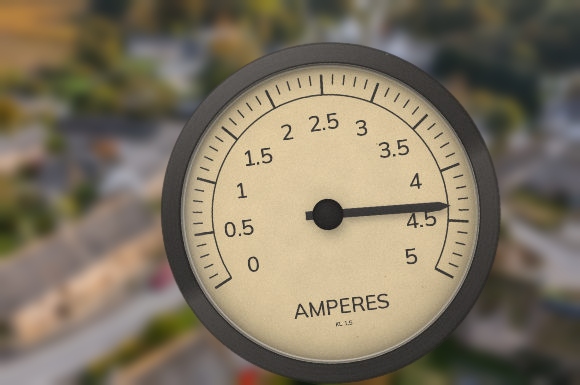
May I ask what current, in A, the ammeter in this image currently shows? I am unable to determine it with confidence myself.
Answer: 4.35 A
